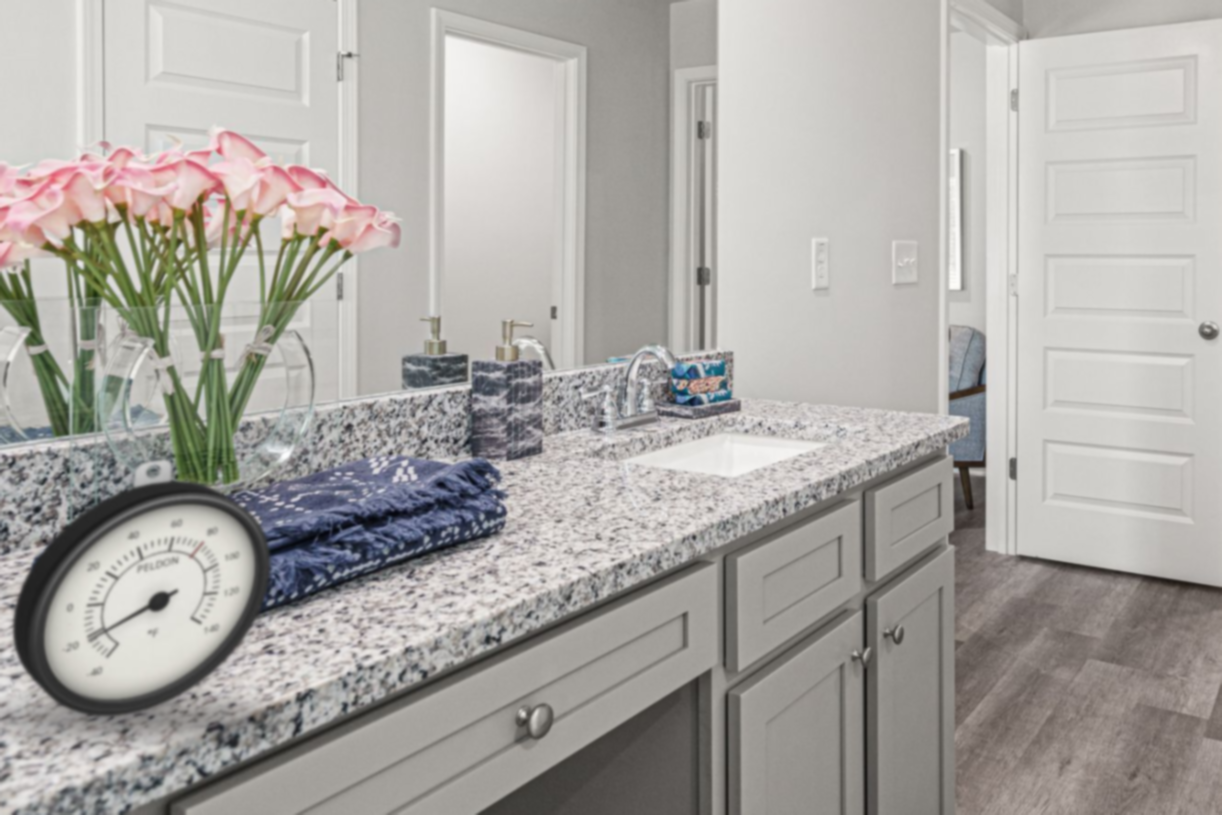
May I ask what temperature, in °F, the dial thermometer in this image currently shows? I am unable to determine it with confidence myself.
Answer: -20 °F
